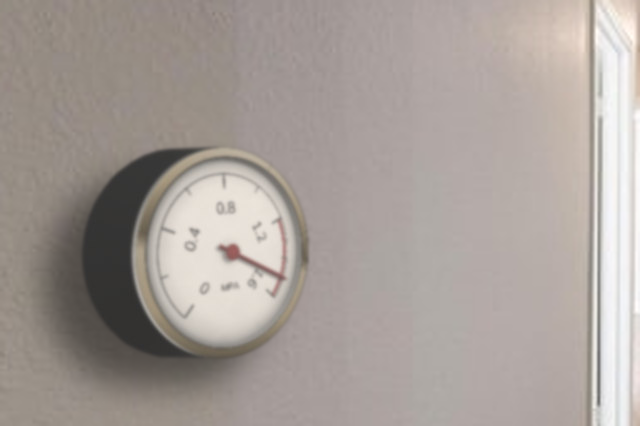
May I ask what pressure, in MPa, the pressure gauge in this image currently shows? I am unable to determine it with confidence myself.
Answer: 1.5 MPa
